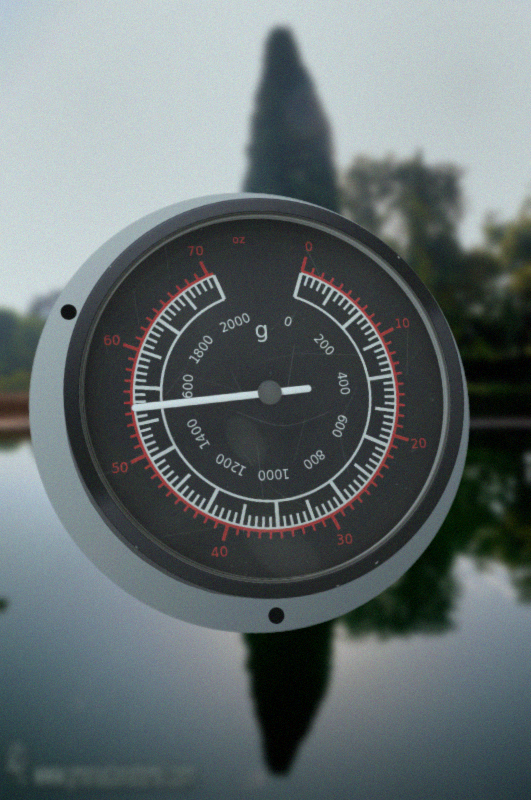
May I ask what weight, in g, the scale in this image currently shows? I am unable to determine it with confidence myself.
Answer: 1540 g
